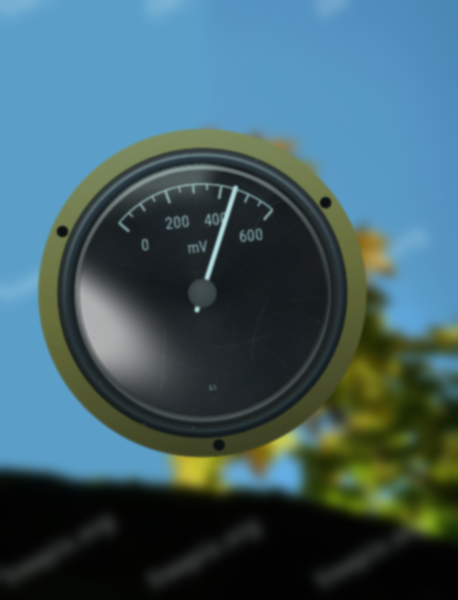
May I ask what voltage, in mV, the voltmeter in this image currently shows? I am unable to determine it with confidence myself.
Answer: 450 mV
